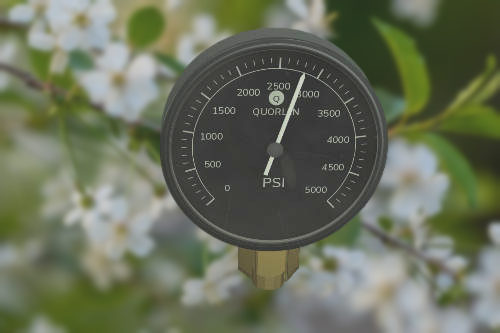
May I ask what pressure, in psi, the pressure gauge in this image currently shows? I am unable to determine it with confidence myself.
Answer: 2800 psi
